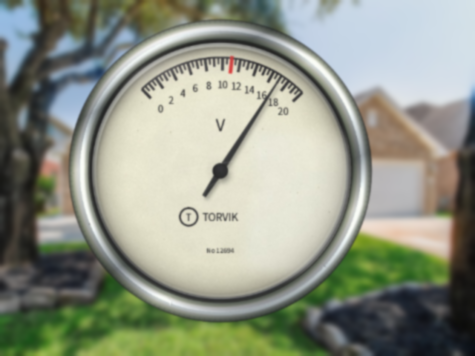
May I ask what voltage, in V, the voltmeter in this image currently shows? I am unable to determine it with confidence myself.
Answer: 17 V
